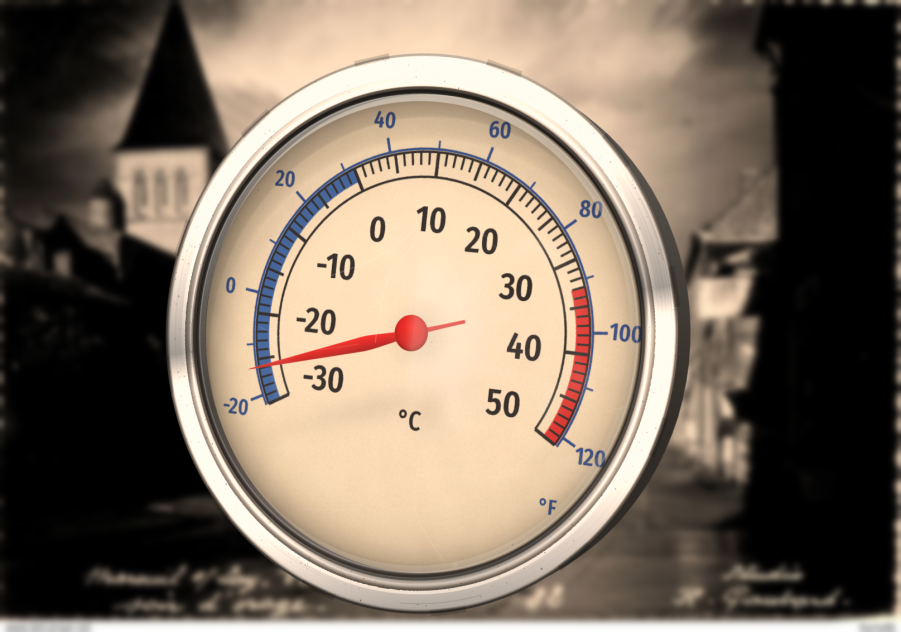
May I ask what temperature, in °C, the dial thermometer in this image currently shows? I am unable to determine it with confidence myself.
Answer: -26 °C
